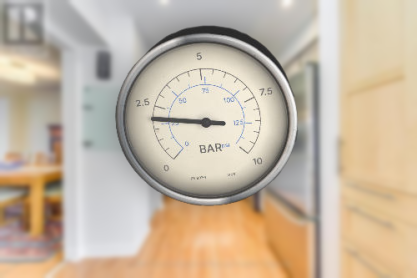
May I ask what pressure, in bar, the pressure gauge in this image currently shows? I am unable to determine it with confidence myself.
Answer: 2 bar
